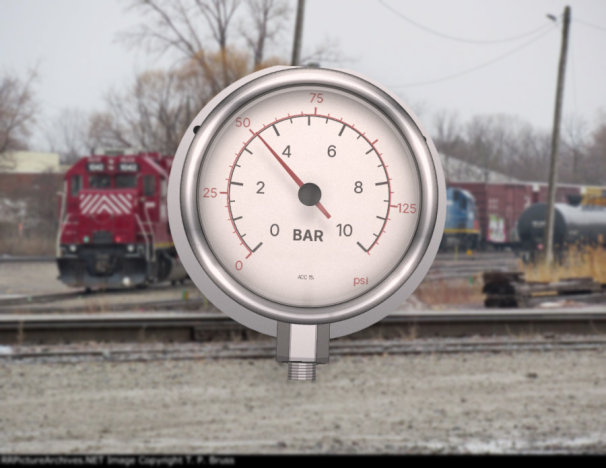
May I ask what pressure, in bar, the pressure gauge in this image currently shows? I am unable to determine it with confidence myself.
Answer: 3.5 bar
